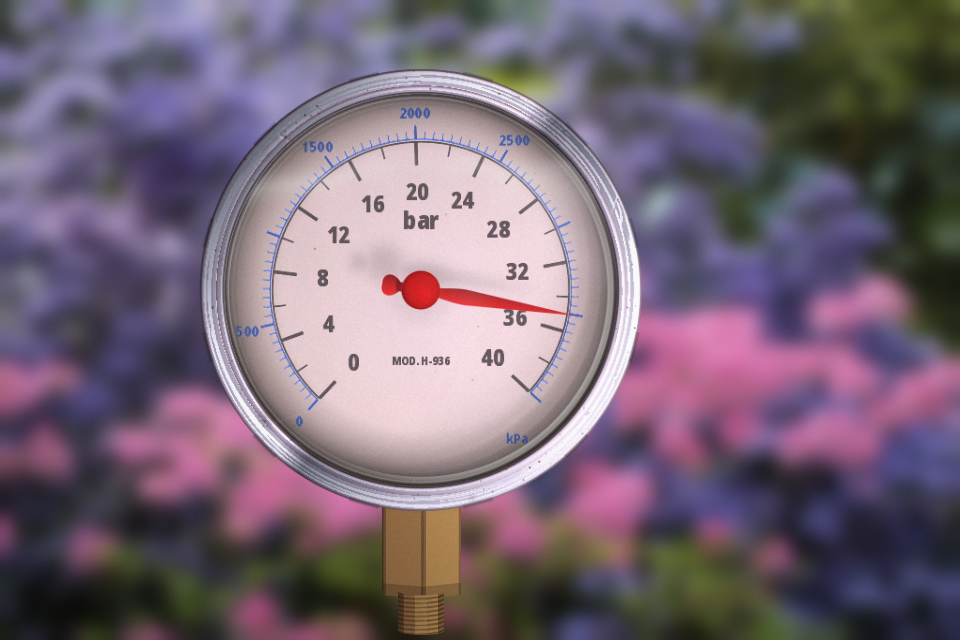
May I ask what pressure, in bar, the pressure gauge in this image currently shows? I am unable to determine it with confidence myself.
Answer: 35 bar
